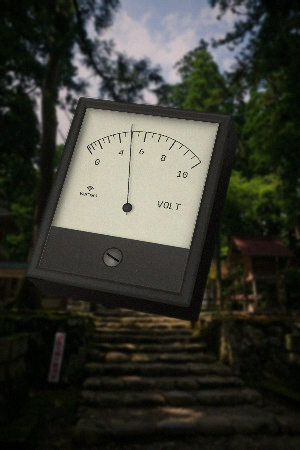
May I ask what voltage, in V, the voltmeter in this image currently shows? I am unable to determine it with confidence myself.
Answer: 5 V
